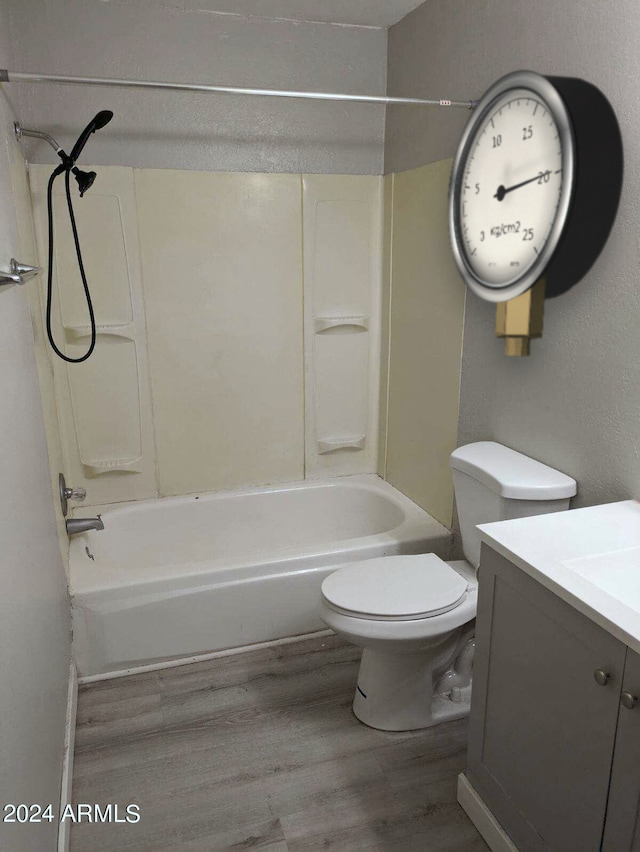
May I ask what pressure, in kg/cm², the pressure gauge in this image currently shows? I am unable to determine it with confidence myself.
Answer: 20 kg/cm²
